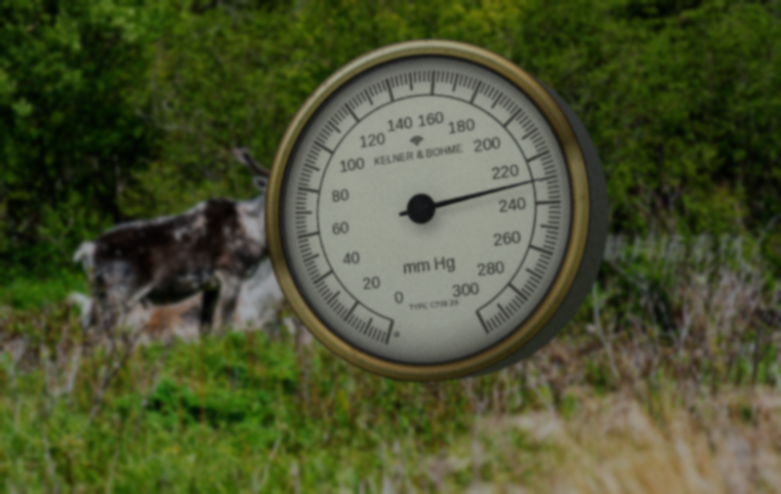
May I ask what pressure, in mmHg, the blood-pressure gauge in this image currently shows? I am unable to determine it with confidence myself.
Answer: 230 mmHg
